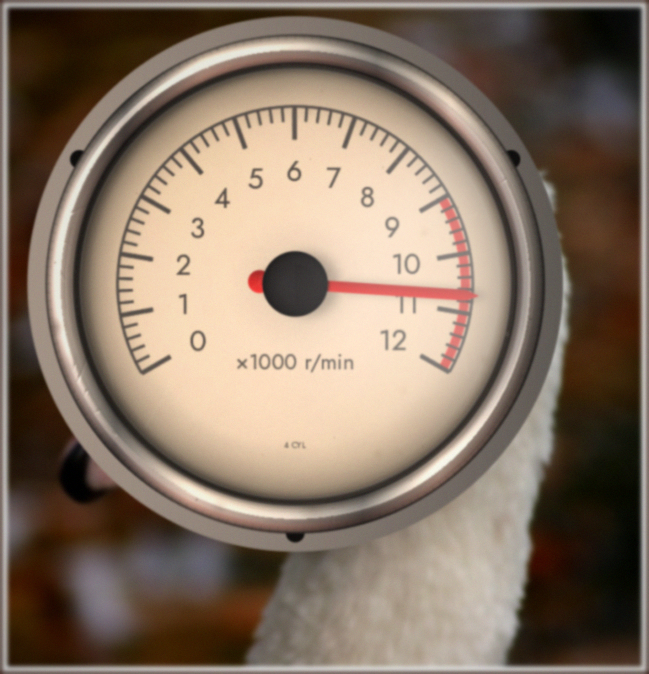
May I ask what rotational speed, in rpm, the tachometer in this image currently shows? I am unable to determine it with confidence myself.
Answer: 10700 rpm
